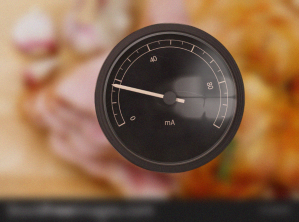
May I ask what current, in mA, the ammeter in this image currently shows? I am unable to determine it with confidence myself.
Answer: 17.5 mA
